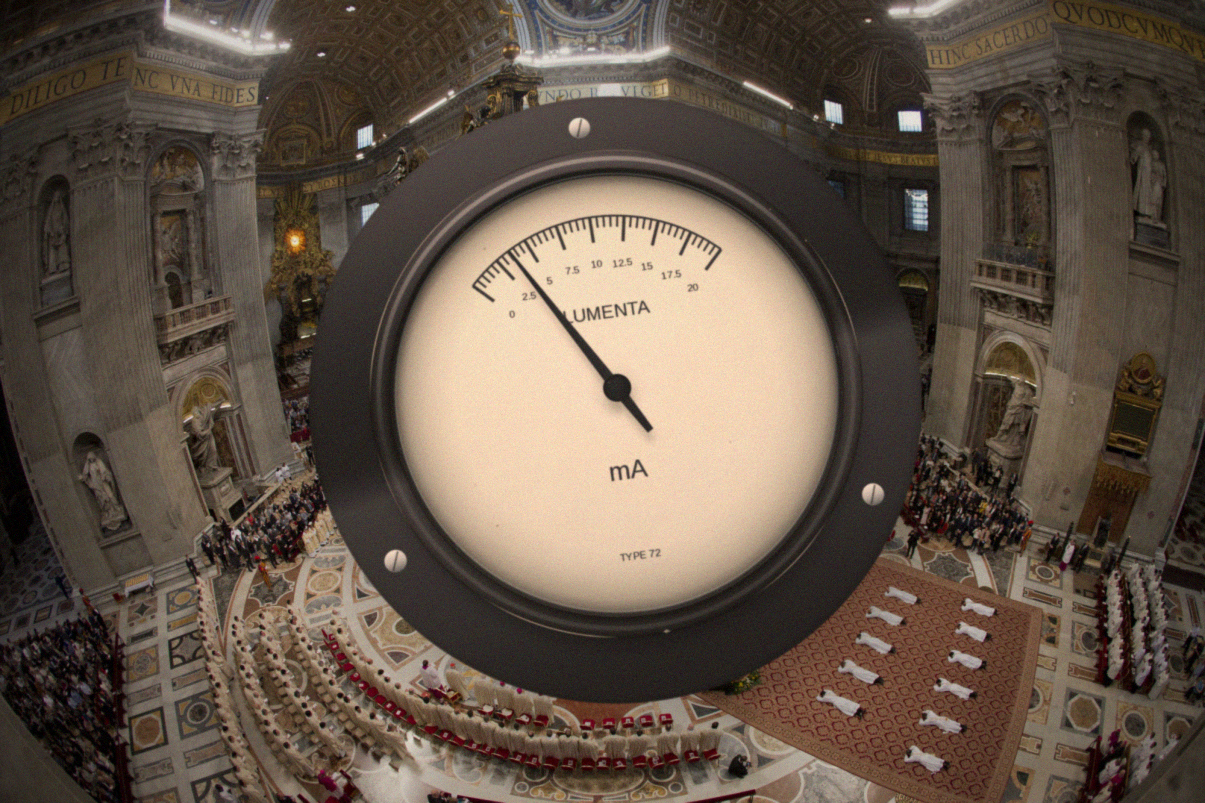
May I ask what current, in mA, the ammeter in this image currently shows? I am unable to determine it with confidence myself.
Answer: 3.5 mA
